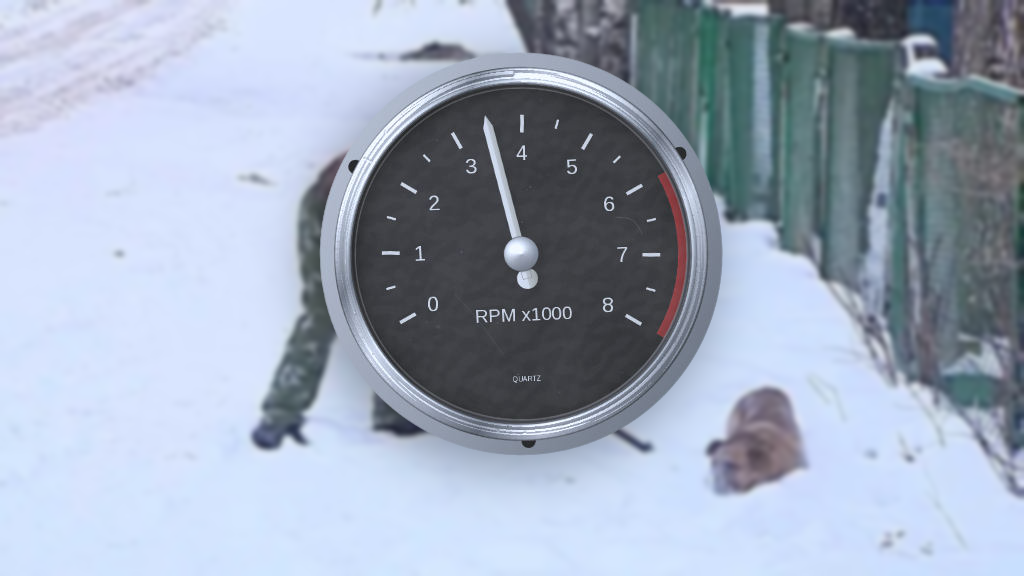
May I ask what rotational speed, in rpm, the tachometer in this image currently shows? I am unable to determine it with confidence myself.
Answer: 3500 rpm
